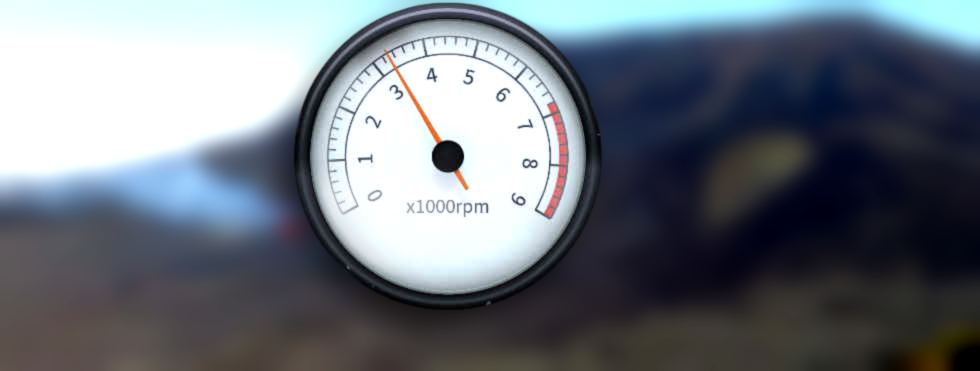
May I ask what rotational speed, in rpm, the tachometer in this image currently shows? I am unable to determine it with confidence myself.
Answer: 3300 rpm
